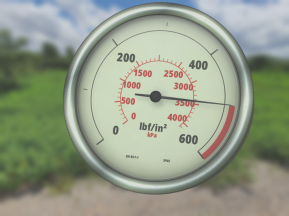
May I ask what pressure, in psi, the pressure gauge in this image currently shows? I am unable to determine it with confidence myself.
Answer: 500 psi
